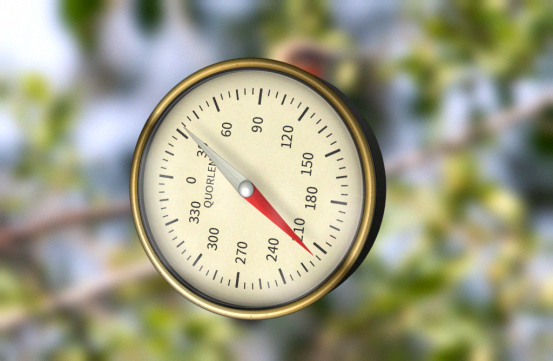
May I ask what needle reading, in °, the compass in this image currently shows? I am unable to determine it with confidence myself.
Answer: 215 °
